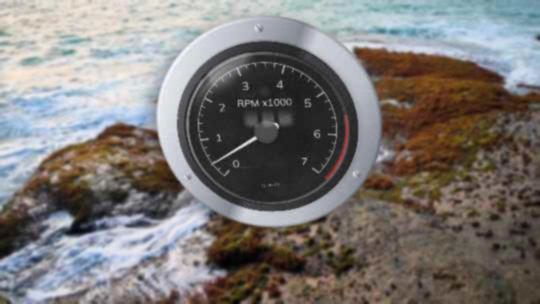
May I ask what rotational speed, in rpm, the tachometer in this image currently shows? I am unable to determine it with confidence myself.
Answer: 400 rpm
